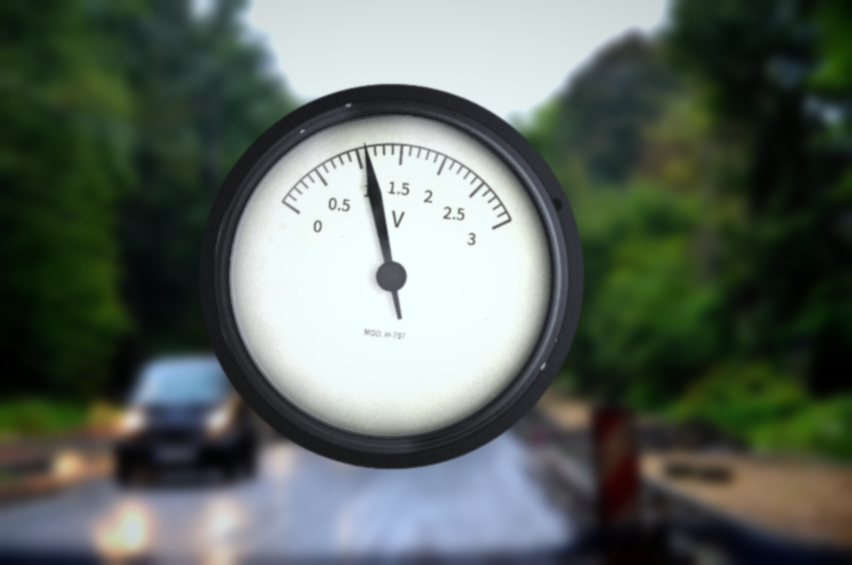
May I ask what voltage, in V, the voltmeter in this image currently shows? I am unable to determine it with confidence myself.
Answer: 1.1 V
